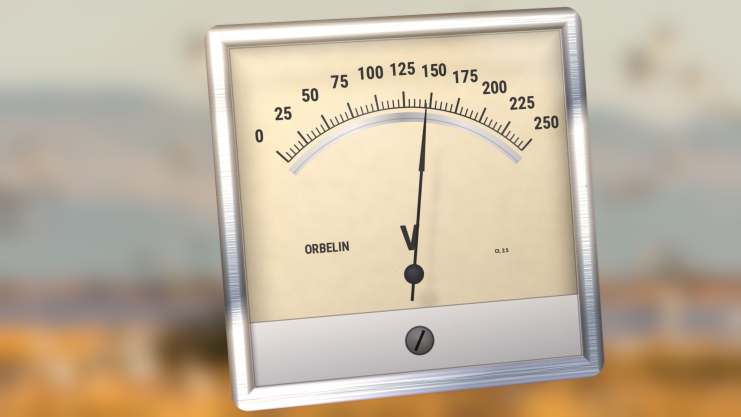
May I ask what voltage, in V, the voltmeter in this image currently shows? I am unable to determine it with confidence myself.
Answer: 145 V
